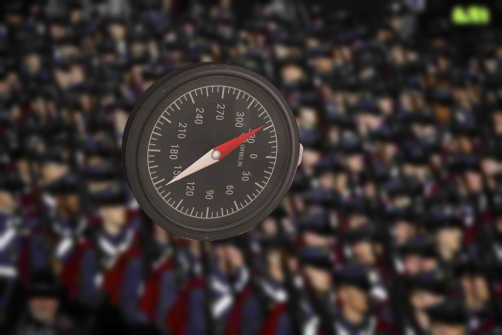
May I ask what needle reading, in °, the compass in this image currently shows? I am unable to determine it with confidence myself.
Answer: 325 °
